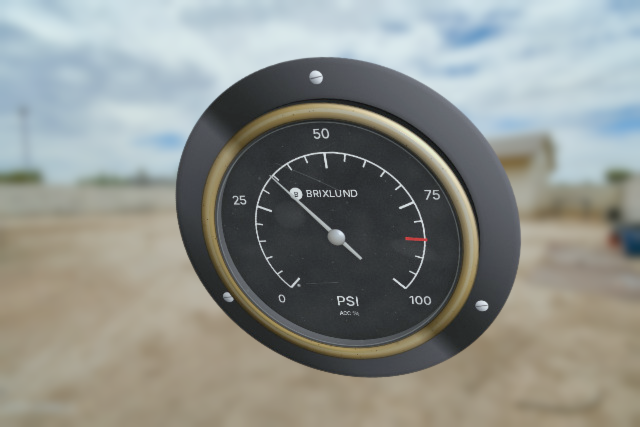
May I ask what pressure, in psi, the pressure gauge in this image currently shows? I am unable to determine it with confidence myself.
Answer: 35 psi
